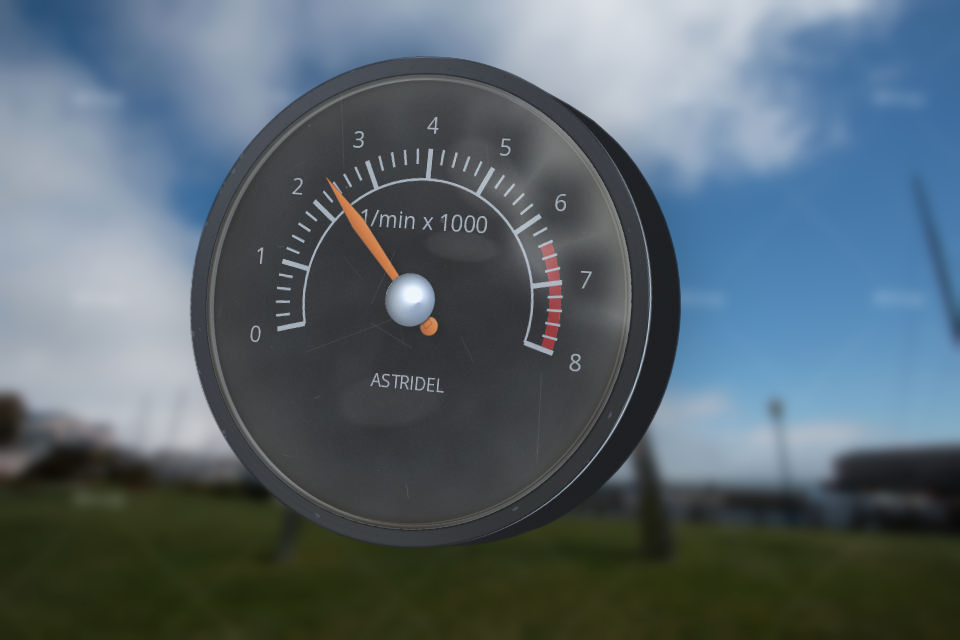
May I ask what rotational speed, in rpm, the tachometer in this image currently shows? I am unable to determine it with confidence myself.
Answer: 2400 rpm
